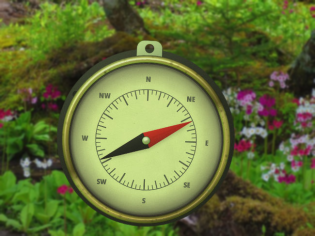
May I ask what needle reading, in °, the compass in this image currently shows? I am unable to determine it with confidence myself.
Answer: 65 °
